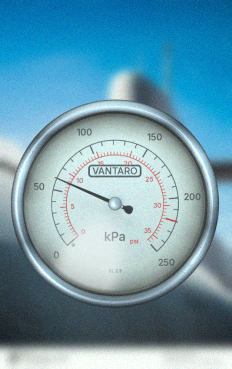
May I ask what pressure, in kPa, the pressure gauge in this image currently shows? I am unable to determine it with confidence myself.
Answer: 60 kPa
